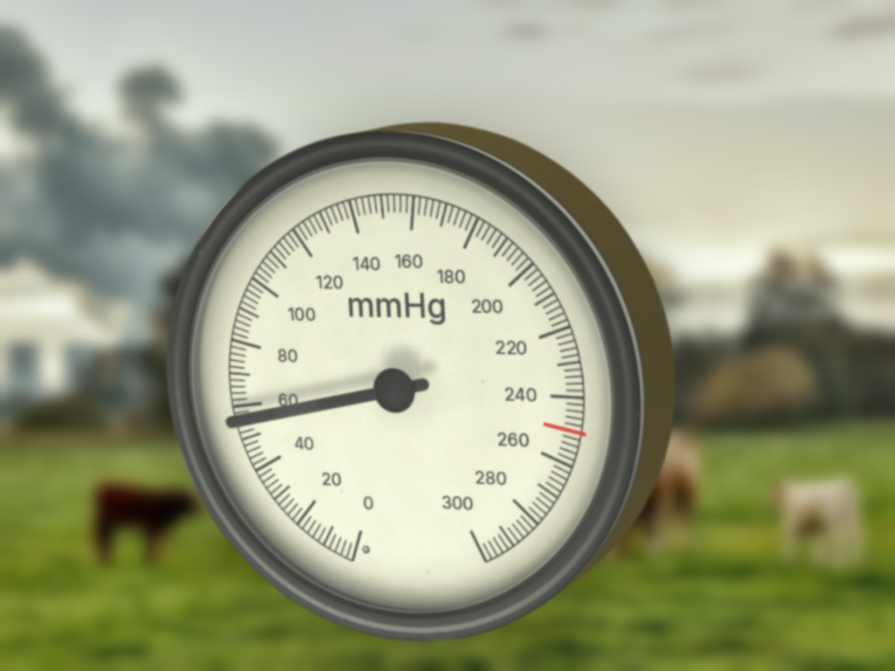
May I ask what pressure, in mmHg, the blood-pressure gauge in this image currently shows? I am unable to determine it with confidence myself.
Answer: 56 mmHg
